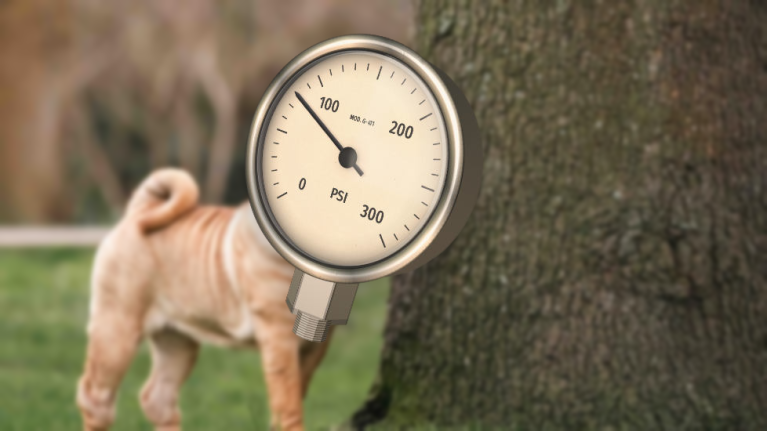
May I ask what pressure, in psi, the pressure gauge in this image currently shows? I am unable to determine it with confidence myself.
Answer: 80 psi
